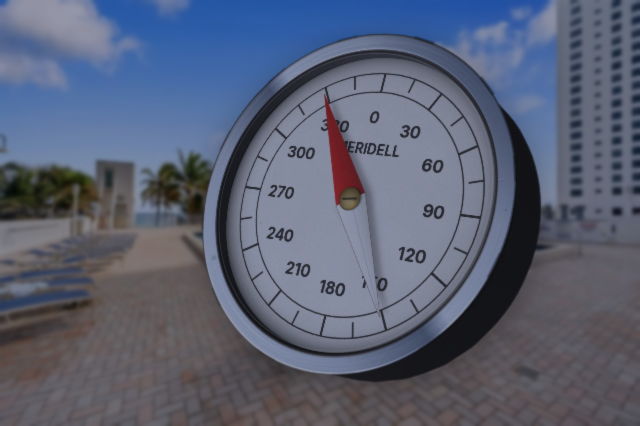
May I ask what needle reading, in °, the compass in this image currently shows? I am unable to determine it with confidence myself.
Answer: 330 °
